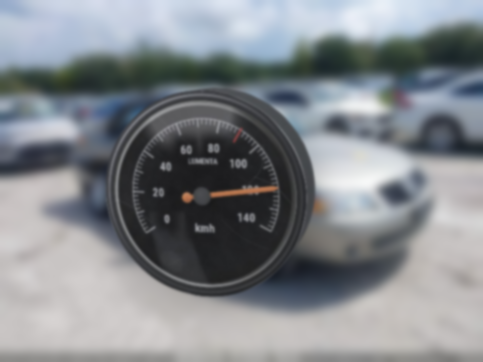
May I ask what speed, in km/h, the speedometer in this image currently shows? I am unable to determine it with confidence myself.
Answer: 120 km/h
